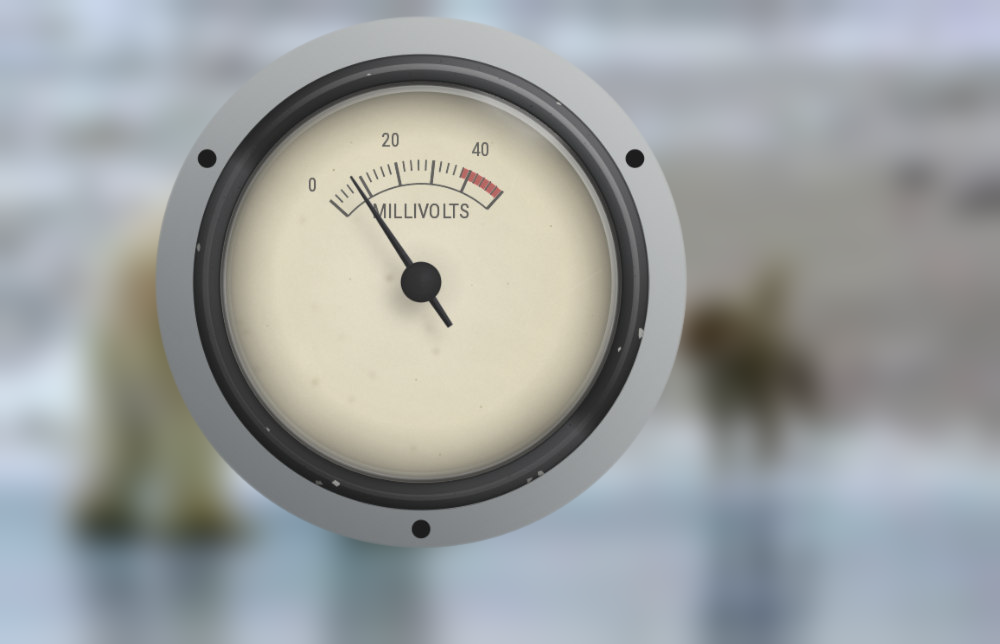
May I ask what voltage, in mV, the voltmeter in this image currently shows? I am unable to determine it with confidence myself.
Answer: 8 mV
